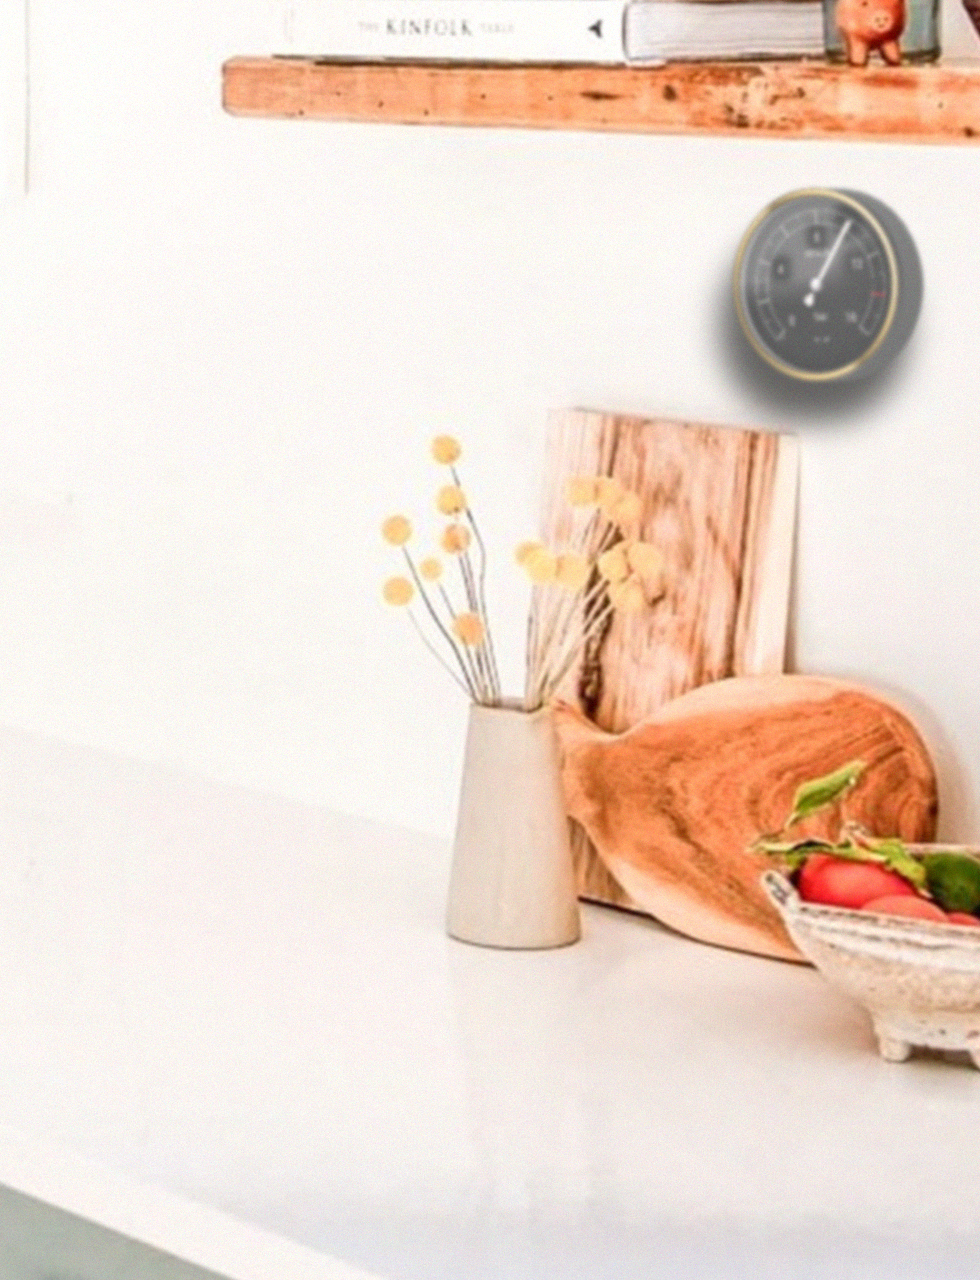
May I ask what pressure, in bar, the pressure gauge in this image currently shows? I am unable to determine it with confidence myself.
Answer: 10 bar
